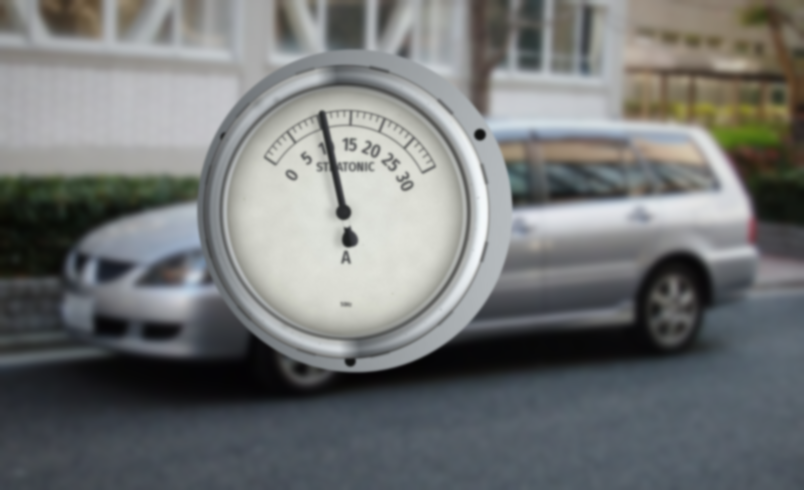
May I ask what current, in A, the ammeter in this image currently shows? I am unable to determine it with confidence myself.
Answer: 11 A
